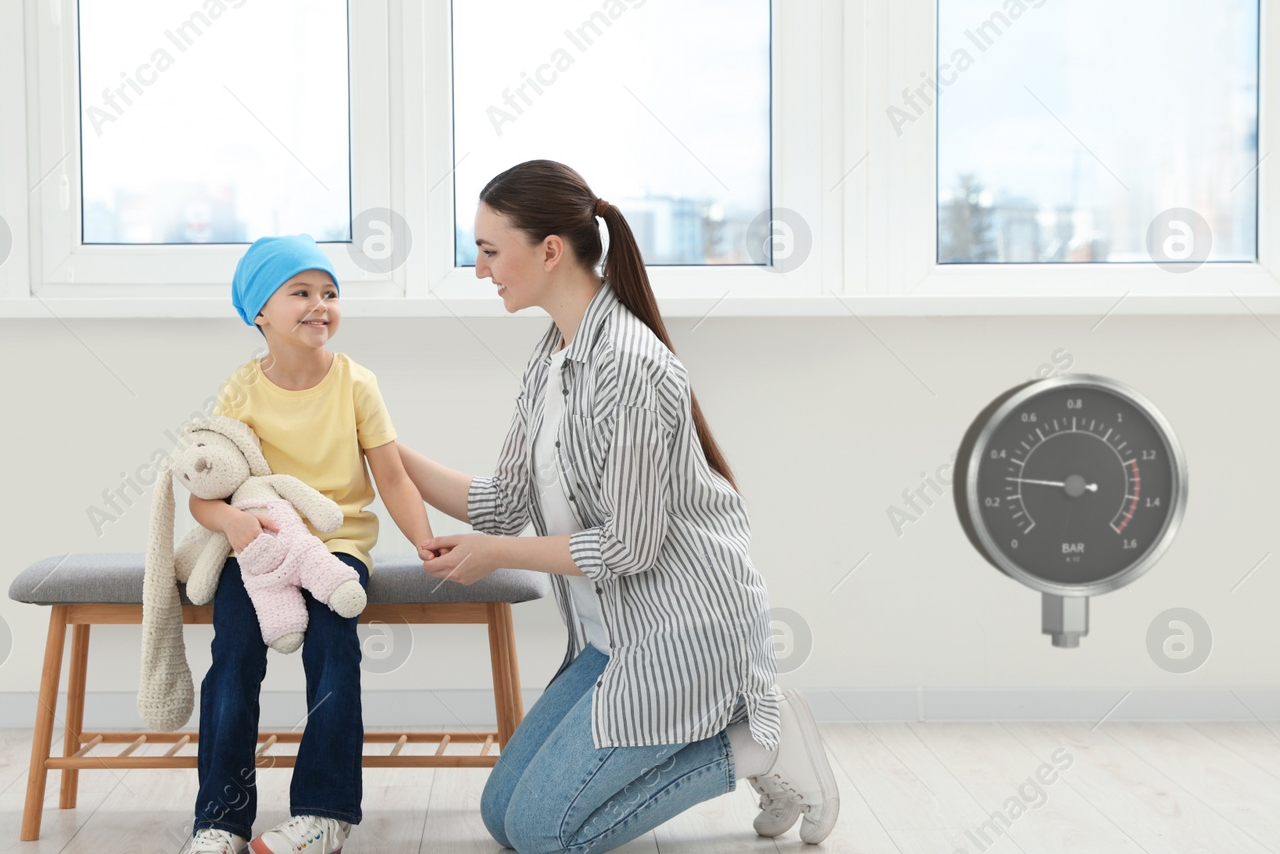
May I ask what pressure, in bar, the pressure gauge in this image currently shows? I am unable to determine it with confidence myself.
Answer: 0.3 bar
